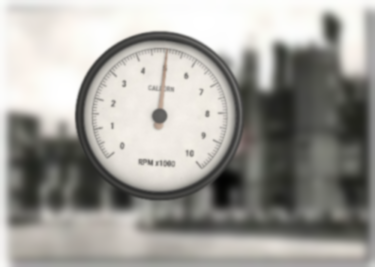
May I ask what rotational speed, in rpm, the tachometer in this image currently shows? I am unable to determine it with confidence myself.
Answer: 5000 rpm
